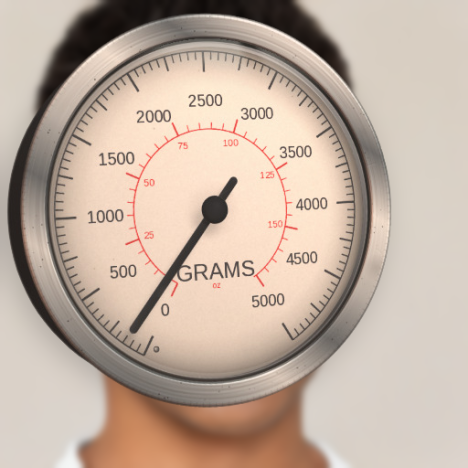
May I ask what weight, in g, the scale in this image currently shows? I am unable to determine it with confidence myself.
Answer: 150 g
